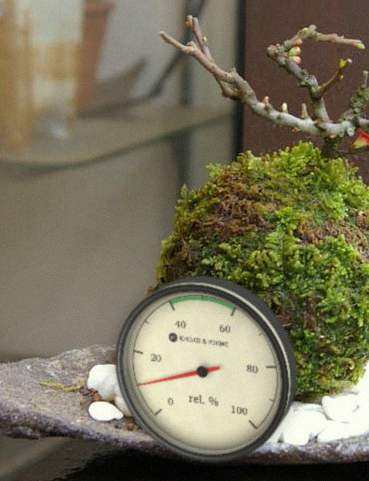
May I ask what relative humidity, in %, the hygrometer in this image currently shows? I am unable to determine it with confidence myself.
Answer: 10 %
